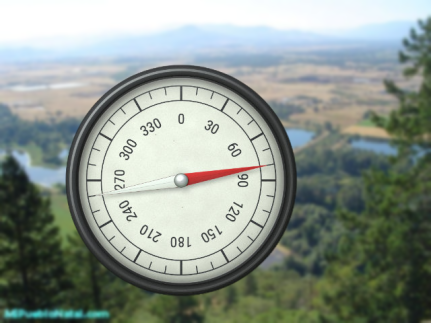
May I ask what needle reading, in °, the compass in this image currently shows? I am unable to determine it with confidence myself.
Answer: 80 °
